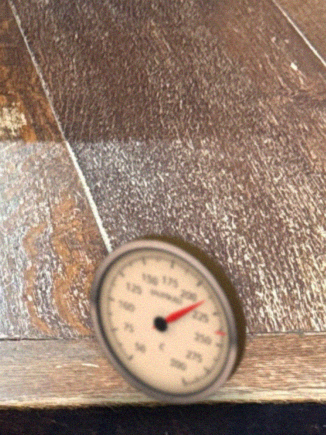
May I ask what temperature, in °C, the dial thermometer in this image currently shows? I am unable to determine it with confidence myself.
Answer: 212.5 °C
